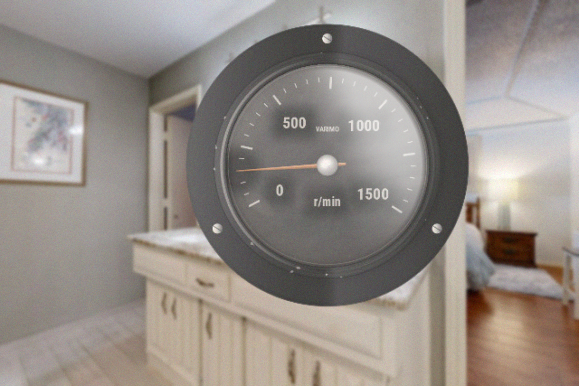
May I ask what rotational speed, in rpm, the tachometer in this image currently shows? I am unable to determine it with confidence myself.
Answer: 150 rpm
